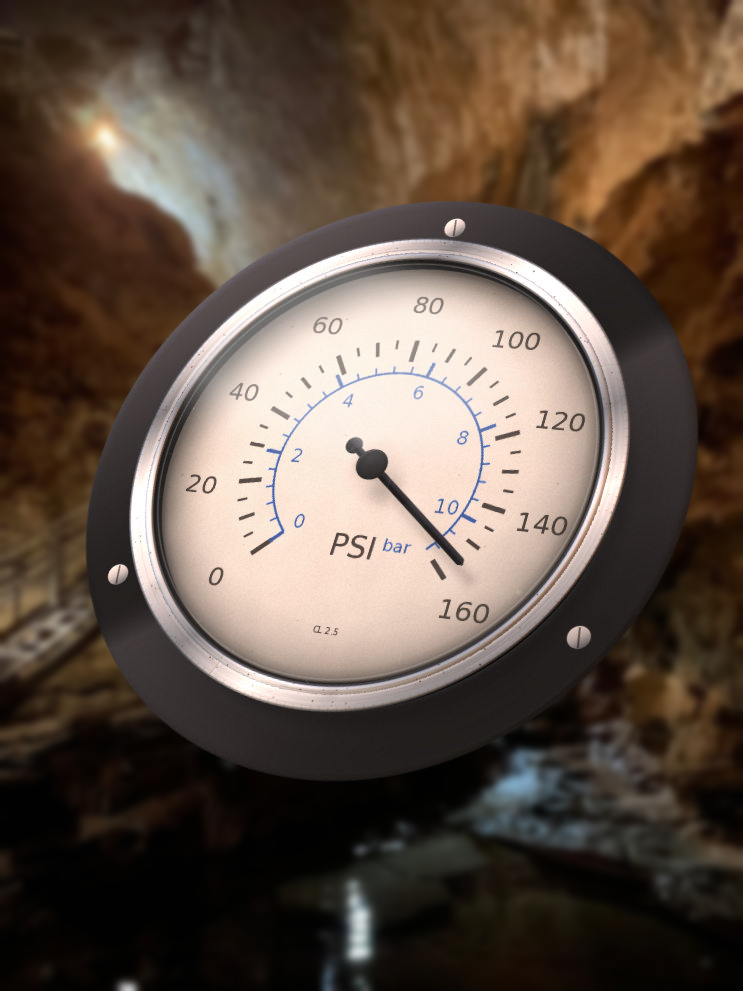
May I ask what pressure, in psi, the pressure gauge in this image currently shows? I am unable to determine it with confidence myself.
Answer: 155 psi
